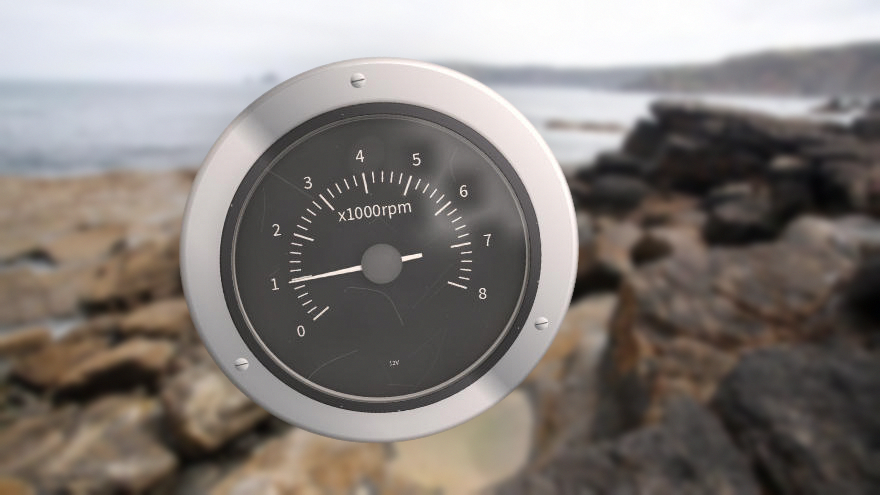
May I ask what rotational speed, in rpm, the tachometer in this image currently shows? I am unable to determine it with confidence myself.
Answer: 1000 rpm
